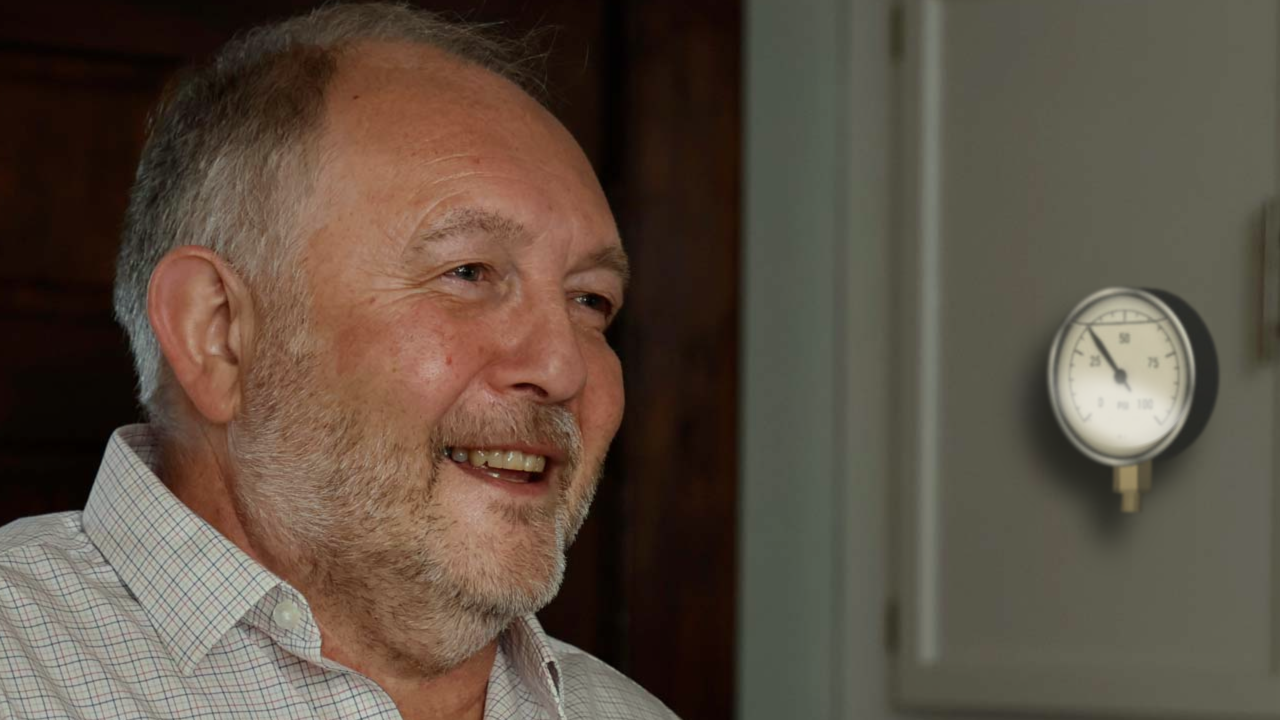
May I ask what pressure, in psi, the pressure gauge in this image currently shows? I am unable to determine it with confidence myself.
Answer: 35 psi
